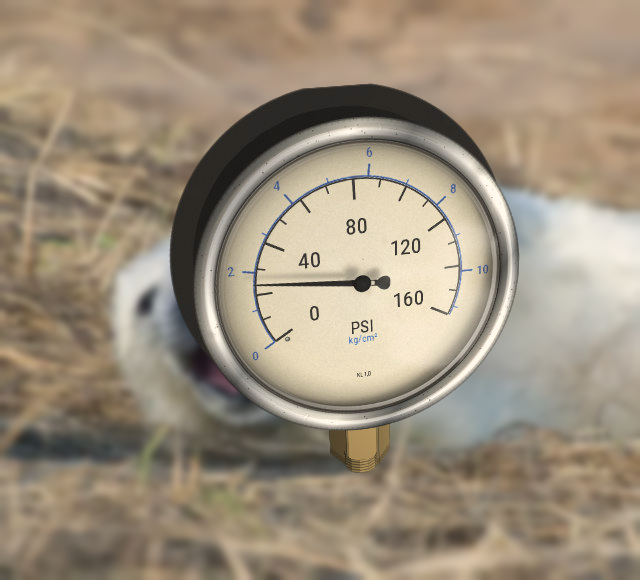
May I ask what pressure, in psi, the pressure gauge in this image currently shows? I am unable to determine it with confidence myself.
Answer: 25 psi
